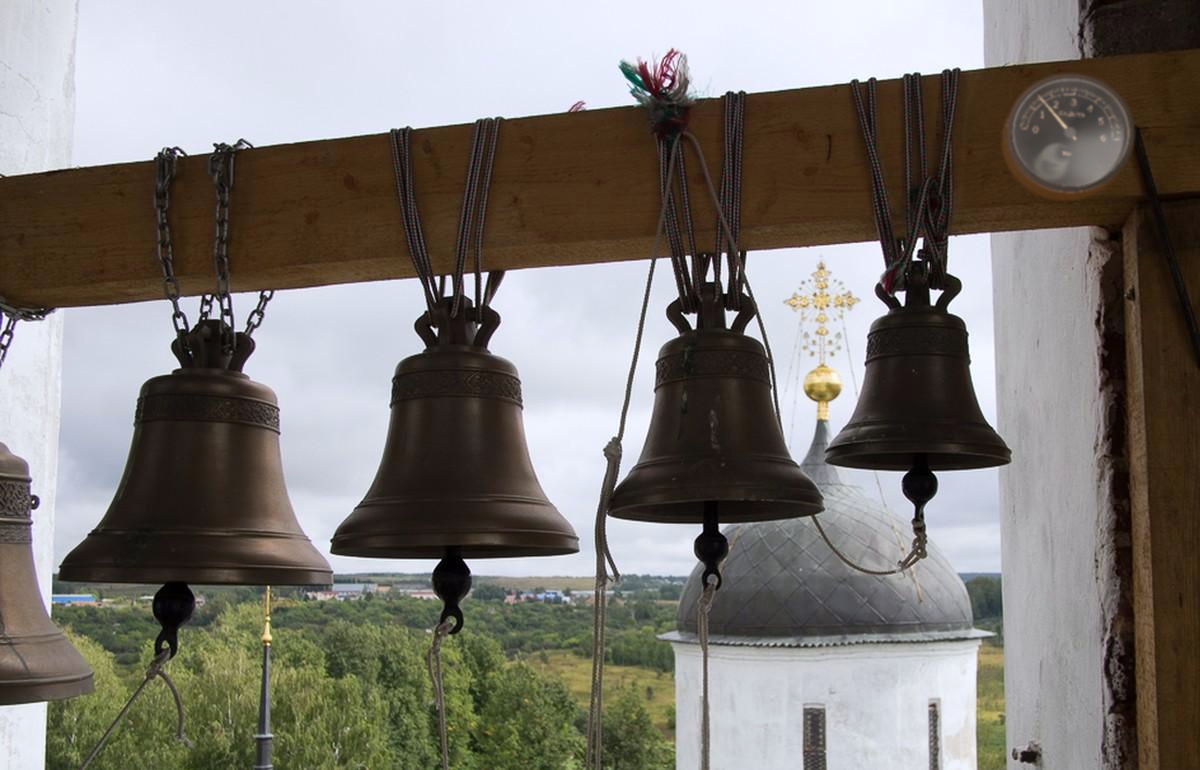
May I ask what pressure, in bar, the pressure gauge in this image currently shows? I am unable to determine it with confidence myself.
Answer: 1.5 bar
